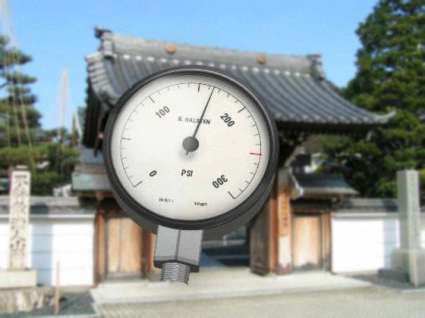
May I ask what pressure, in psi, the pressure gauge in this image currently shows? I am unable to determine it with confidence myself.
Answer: 165 psi
